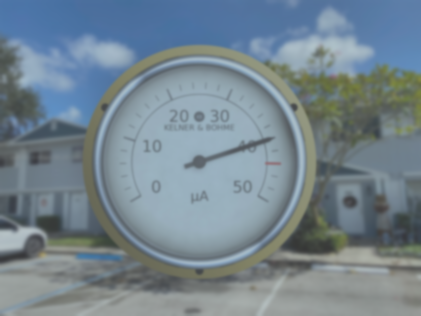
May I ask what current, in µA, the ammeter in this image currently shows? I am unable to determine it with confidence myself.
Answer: 40 µA
